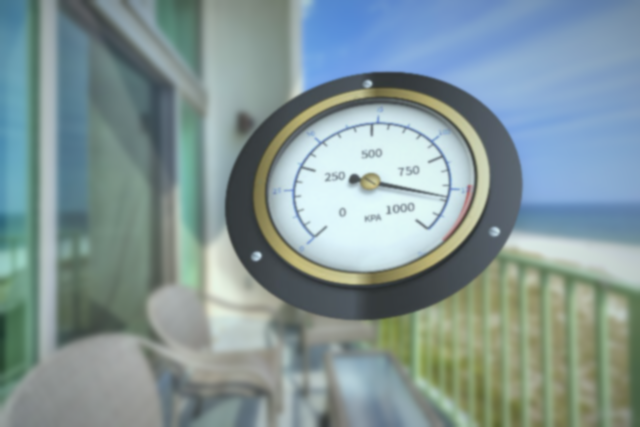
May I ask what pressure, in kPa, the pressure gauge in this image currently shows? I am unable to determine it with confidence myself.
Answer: 900 kPa
